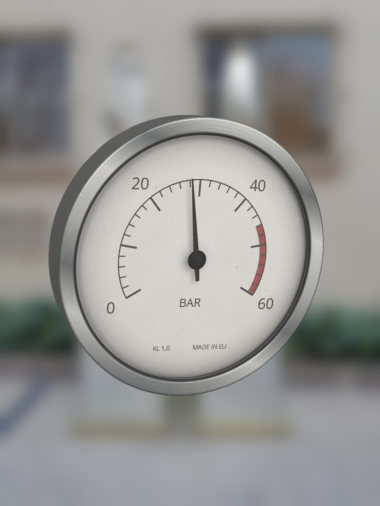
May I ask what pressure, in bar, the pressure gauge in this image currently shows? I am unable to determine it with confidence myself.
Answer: 28 bar
